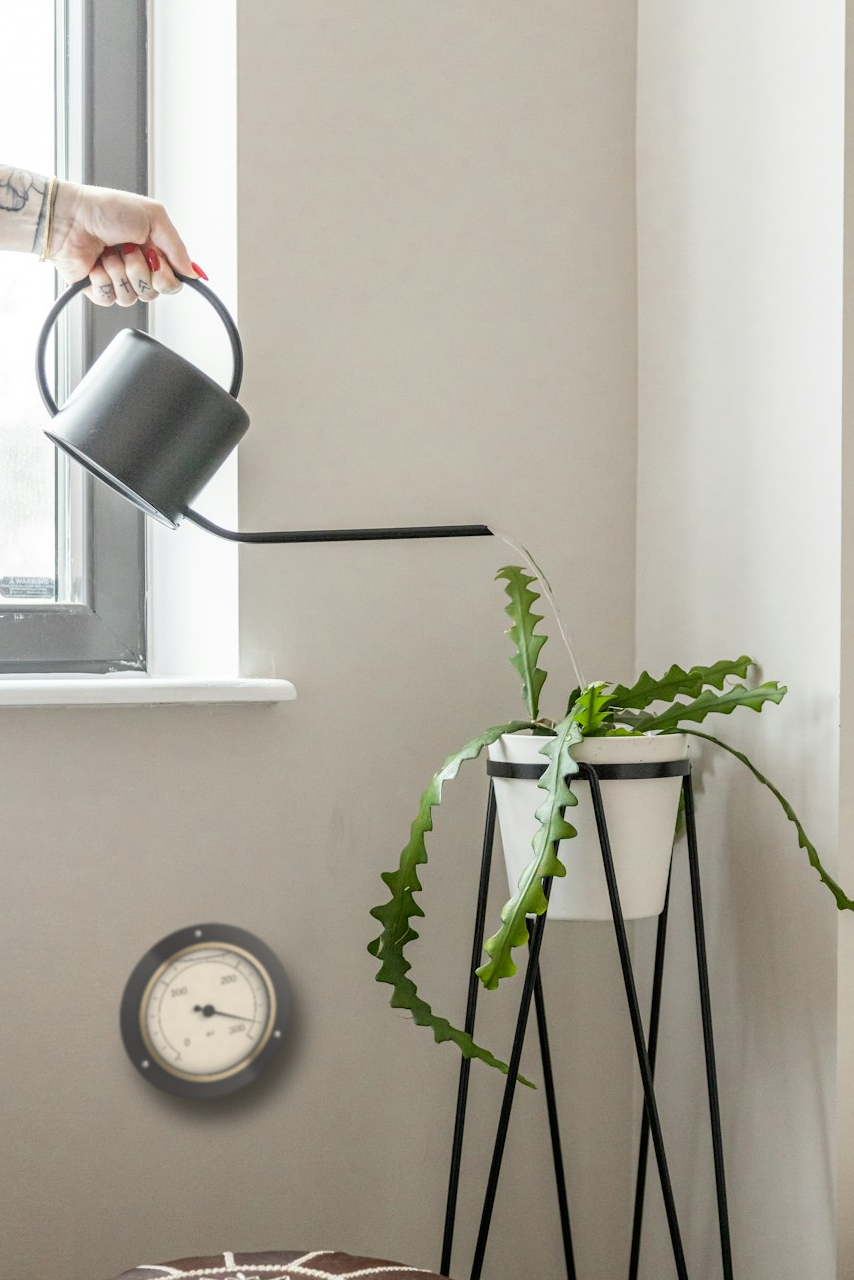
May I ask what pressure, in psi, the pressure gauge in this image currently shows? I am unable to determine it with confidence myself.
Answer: 280 psi
